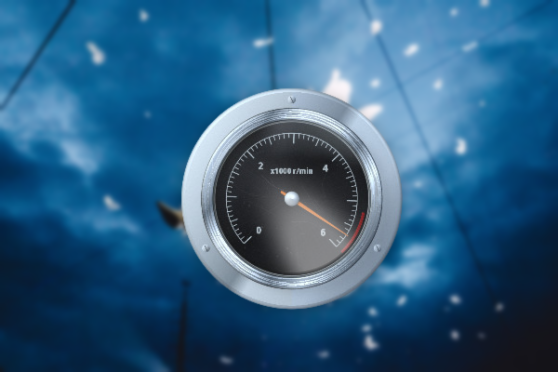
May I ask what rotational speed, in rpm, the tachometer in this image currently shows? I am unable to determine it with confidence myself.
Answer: 5700 rpm
